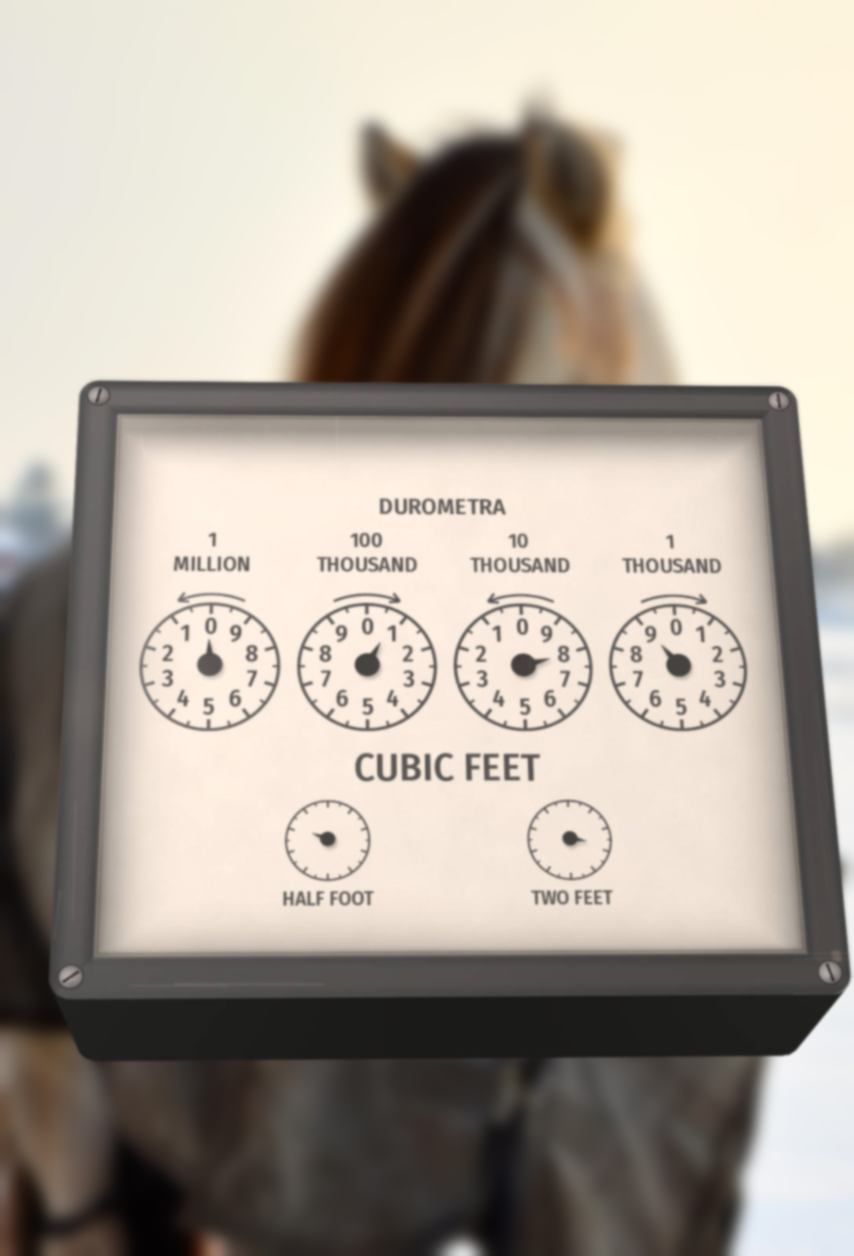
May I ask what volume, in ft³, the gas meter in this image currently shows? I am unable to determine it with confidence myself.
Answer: 7900 ft³
